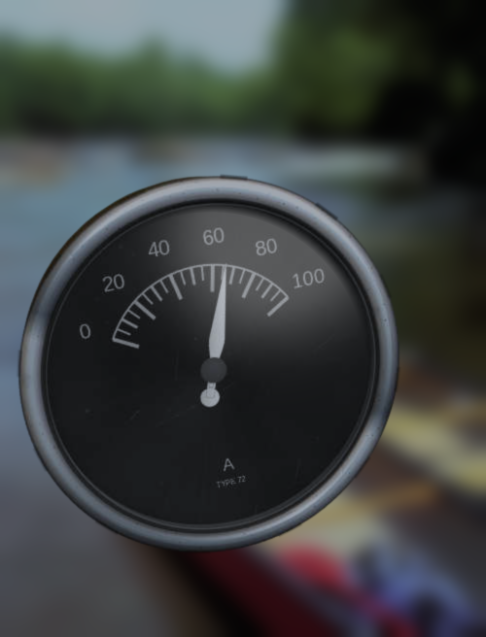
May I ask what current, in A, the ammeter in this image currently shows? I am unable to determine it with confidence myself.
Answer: 65 A
